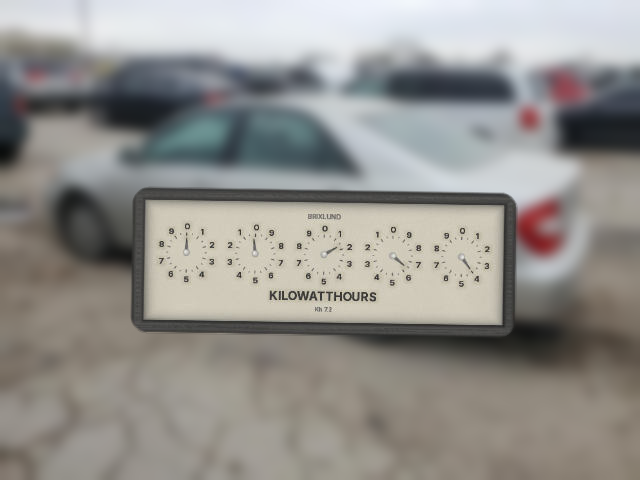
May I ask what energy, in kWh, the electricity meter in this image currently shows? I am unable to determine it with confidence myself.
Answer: 164 kWh
